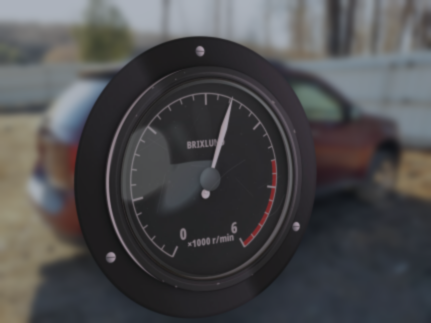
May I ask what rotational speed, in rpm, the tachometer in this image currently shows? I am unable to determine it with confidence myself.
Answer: 3400 rpm
